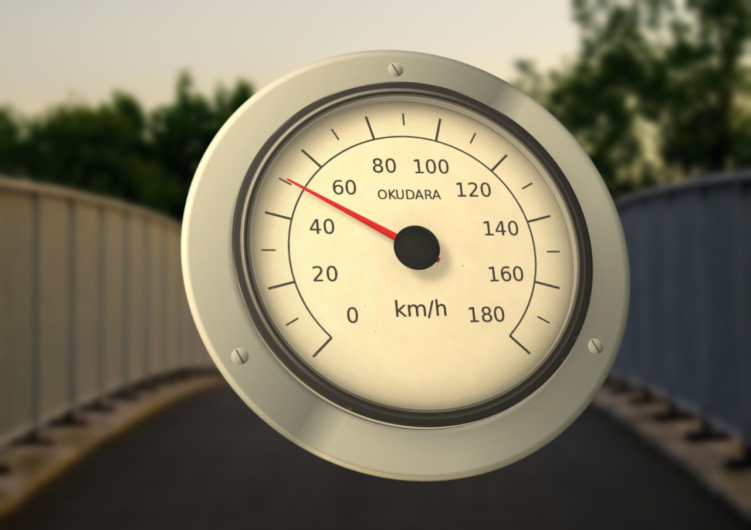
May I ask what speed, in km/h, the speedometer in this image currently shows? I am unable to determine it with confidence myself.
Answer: 50 km/h
